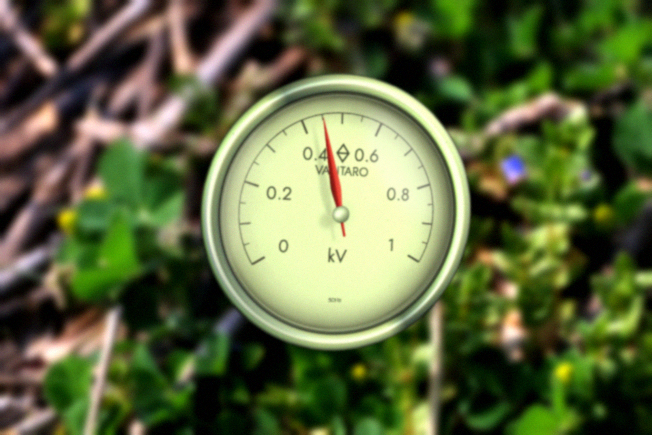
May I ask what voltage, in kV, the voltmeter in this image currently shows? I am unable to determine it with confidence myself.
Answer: 0.45 kV
